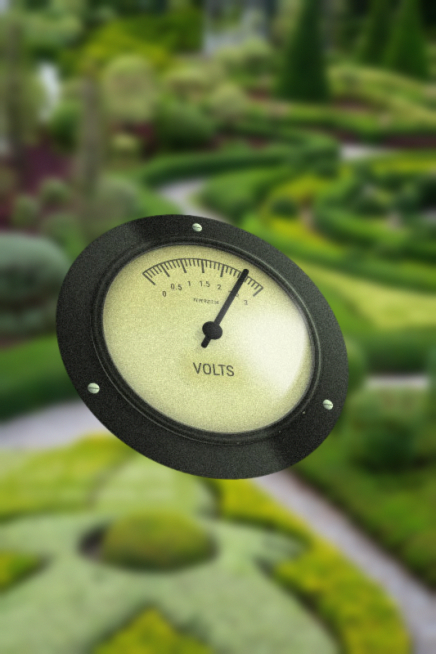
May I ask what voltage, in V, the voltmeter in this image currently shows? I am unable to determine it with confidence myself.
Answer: 2.5 V
